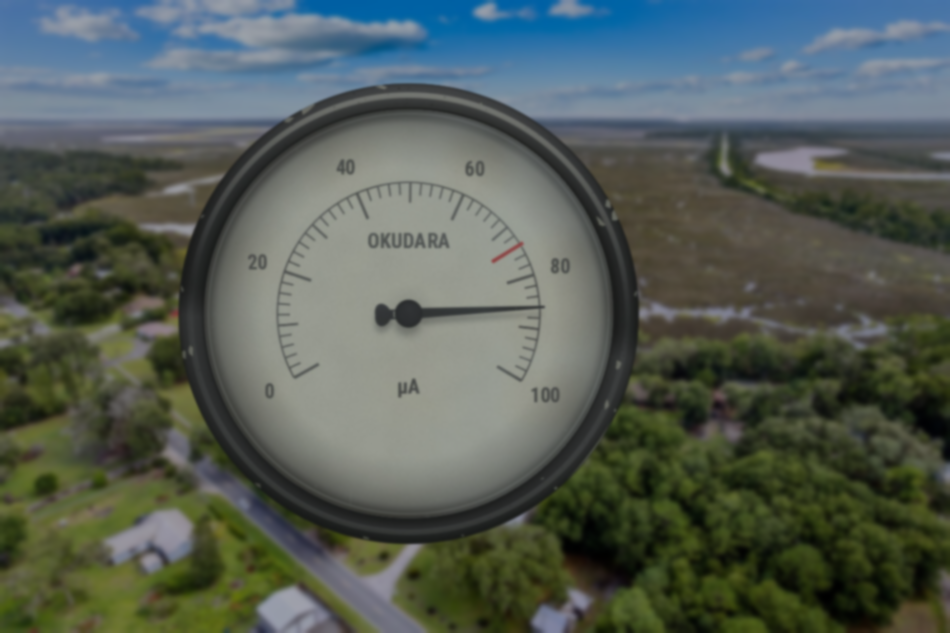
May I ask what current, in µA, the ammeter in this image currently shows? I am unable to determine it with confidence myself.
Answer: 86 µA
